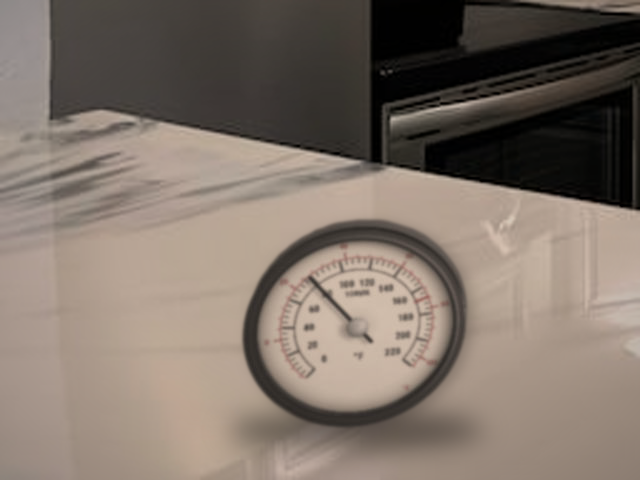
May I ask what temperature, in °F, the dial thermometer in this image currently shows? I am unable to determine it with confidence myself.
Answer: 80 °F
